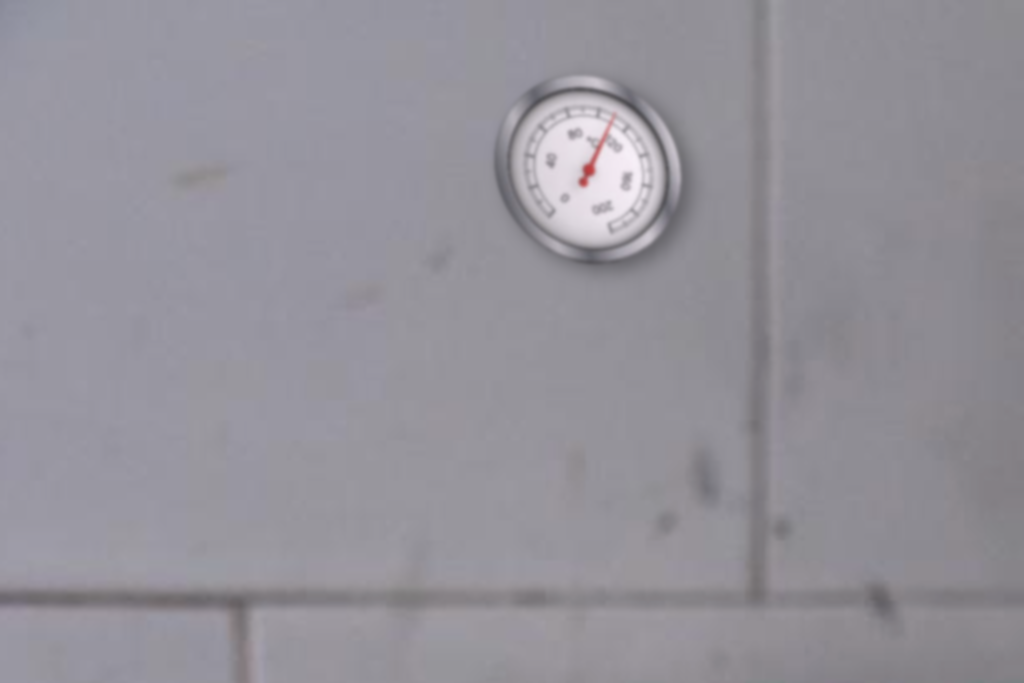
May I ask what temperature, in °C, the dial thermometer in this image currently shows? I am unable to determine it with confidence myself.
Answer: 110 °C
